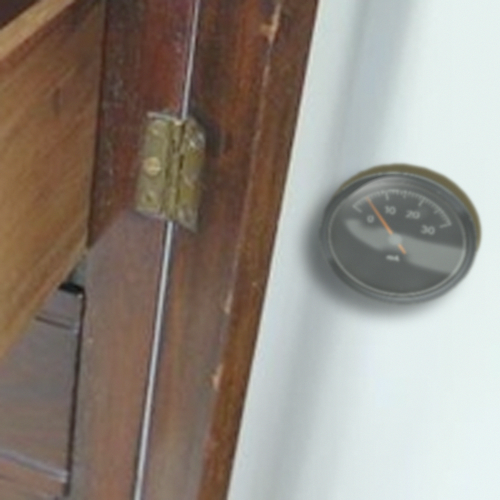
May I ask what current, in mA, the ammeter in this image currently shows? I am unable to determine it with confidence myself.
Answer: 5 mA
